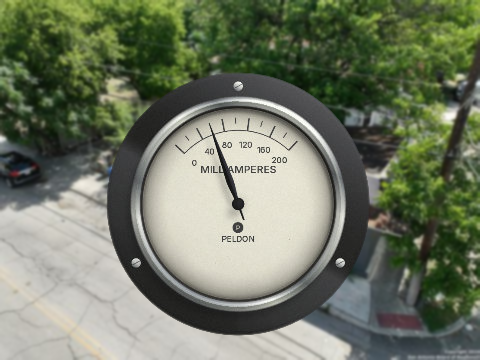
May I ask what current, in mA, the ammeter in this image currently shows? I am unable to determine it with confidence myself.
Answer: 60 mA
